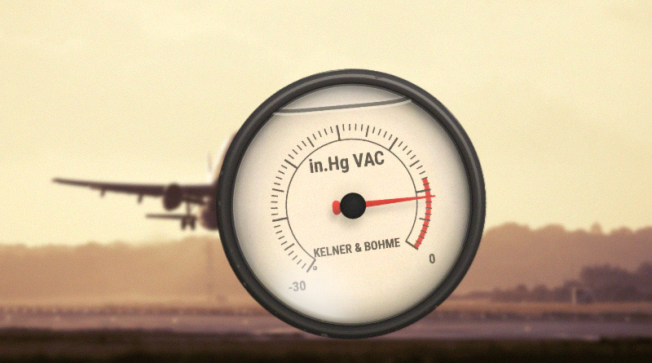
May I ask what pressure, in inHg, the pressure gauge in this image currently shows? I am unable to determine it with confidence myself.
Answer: -4.5 inHg
